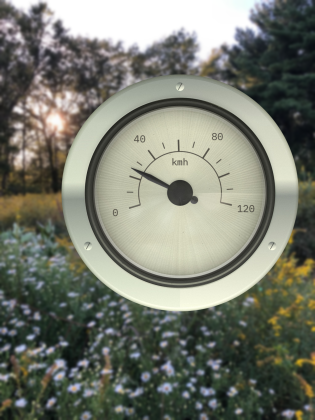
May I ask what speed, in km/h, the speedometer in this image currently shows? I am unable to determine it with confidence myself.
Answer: 25 km/h
